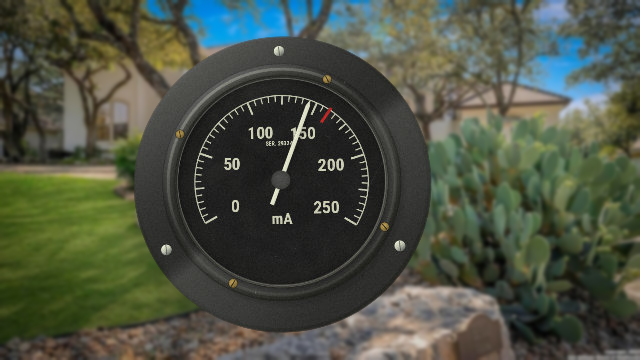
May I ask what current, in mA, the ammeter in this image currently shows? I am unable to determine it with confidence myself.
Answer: 145 mA
